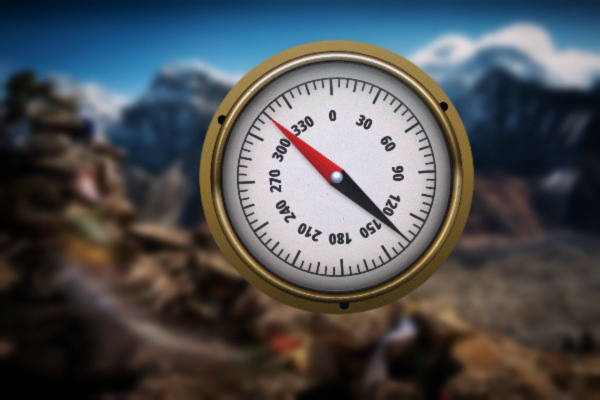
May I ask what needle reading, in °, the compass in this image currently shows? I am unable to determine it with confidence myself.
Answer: 315 °
